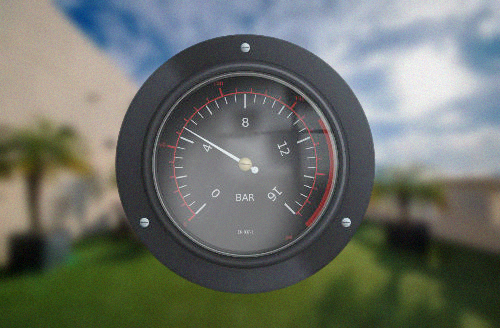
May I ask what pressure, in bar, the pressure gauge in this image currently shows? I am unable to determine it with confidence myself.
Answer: 4.5 bar
